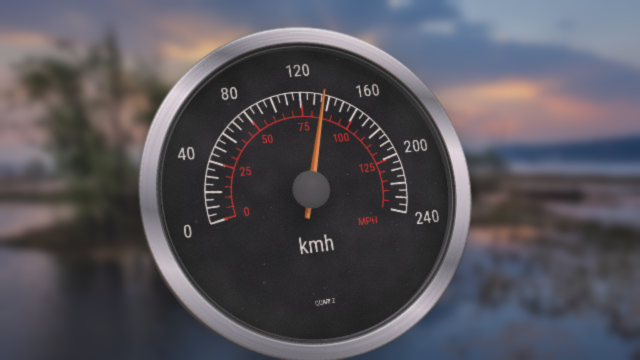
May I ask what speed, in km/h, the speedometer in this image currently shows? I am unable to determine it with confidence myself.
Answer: 135 km/h
